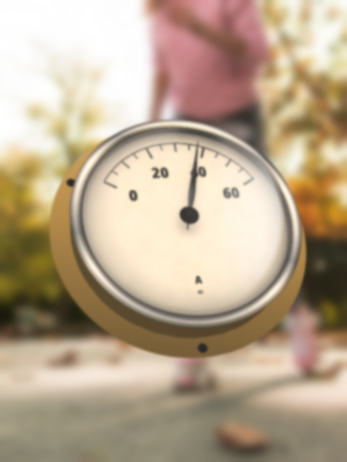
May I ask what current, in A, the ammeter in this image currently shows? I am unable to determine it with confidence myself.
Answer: 37.5 A
